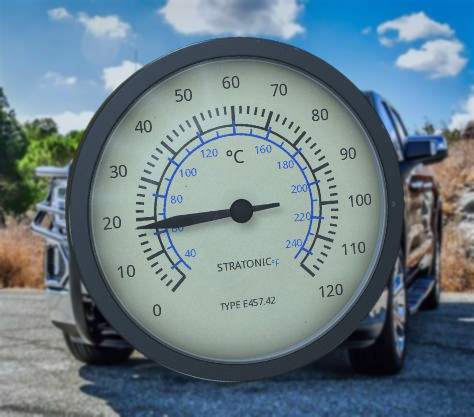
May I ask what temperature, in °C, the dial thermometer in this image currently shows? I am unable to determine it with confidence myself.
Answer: 18 °C
